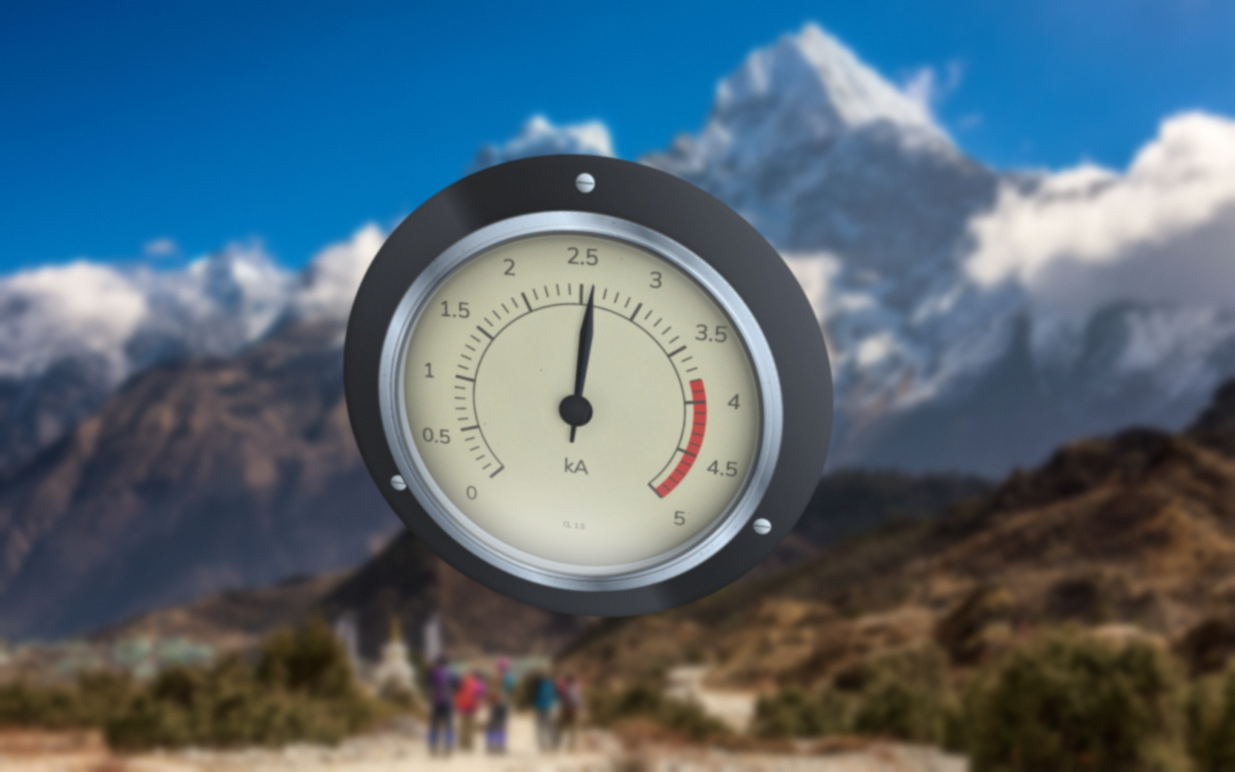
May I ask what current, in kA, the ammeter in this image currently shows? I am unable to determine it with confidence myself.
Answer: 2.6 kA
